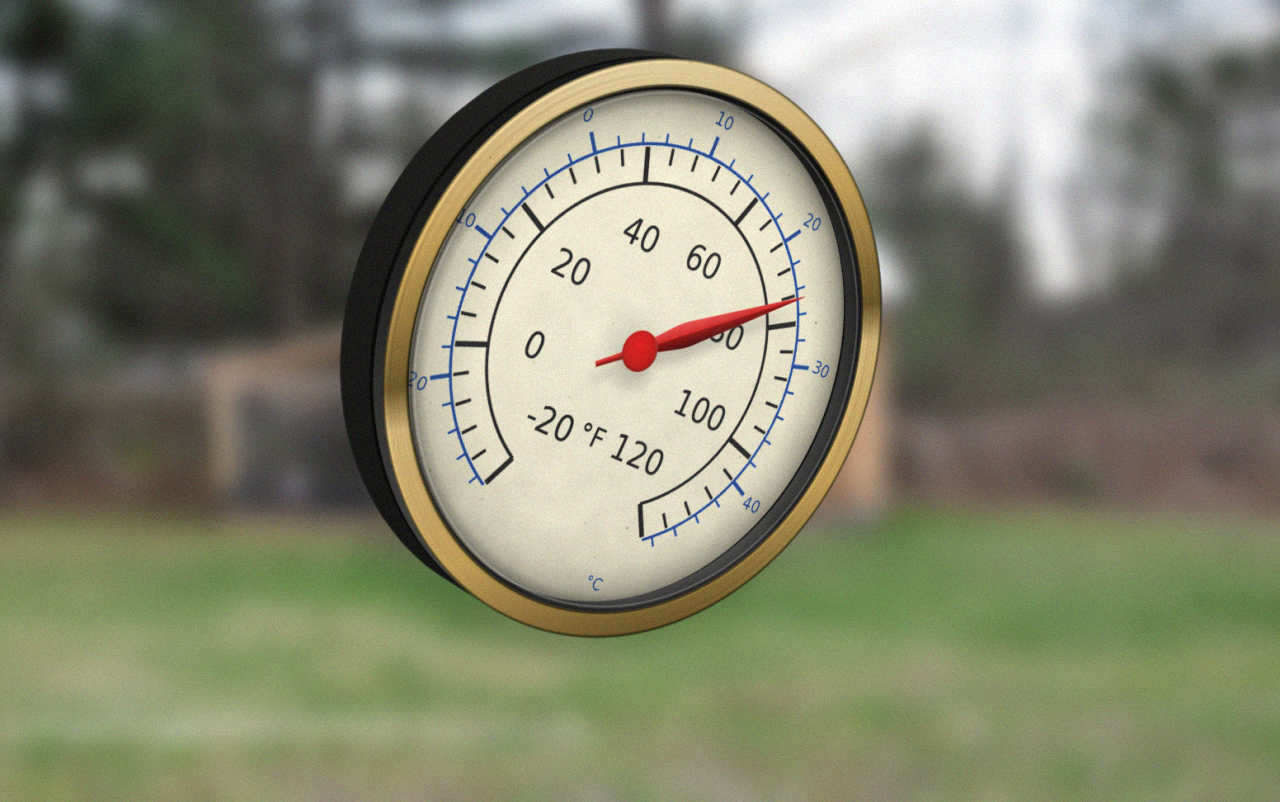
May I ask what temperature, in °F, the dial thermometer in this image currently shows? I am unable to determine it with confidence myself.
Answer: 76 °F
